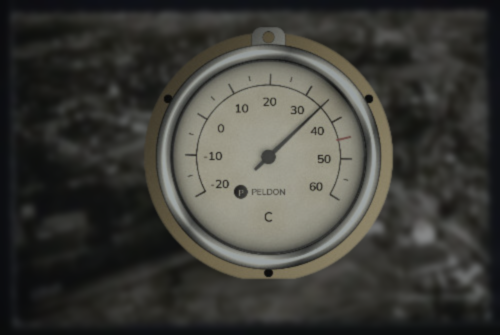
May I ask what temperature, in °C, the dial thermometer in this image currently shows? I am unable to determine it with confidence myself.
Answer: 35 °C
